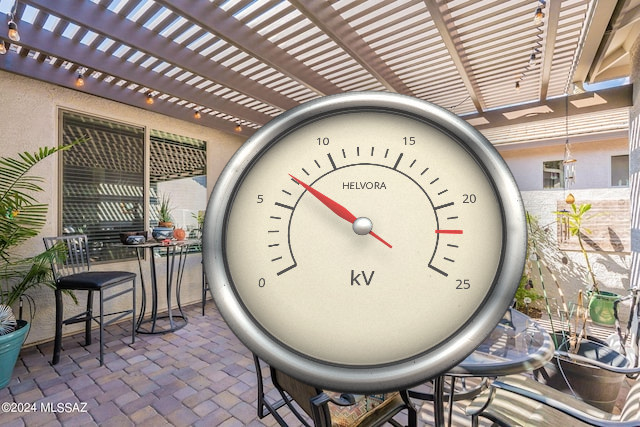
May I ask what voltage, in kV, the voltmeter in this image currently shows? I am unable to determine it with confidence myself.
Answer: 7 kV
